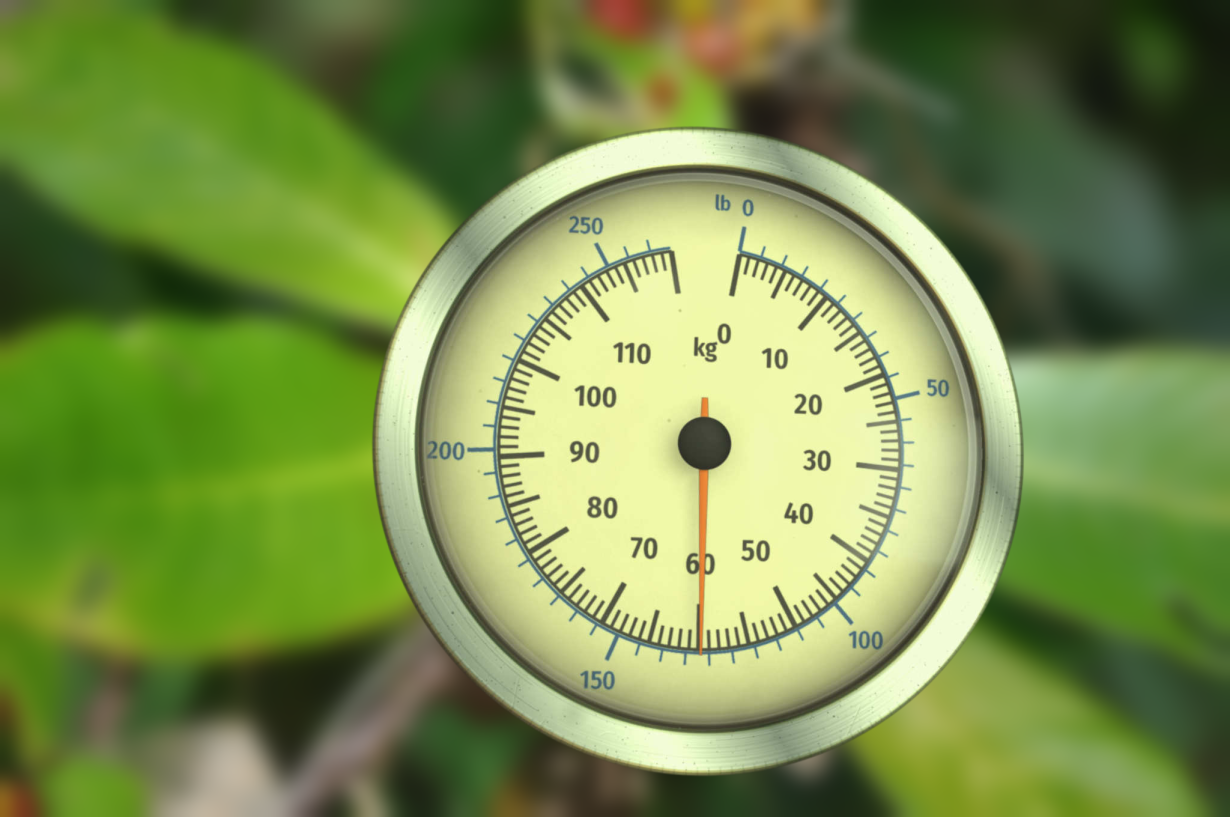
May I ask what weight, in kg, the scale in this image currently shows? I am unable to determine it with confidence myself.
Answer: 60 kg
